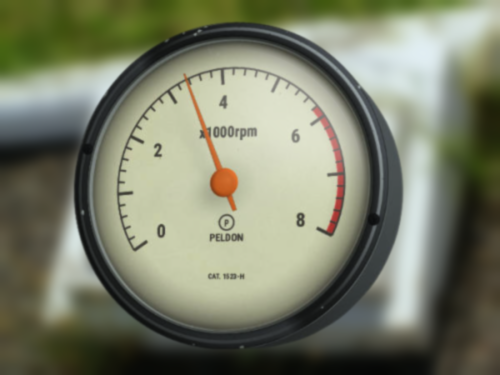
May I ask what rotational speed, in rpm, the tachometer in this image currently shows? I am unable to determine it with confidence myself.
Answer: 3400 rpm
